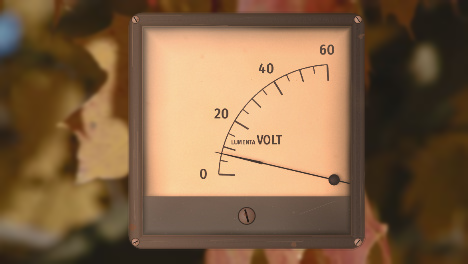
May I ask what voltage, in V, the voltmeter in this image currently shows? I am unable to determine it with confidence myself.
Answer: 7.5 V
